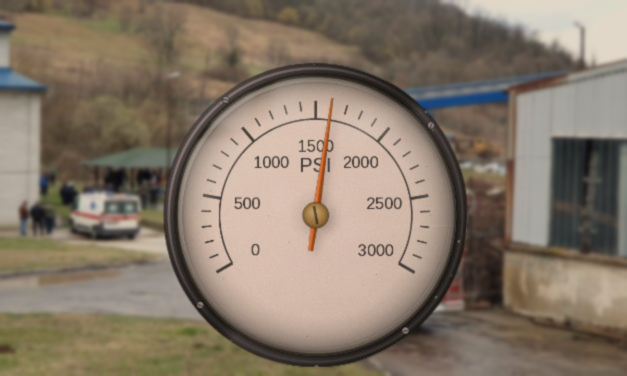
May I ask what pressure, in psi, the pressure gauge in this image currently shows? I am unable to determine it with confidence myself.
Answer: 1600 psi
